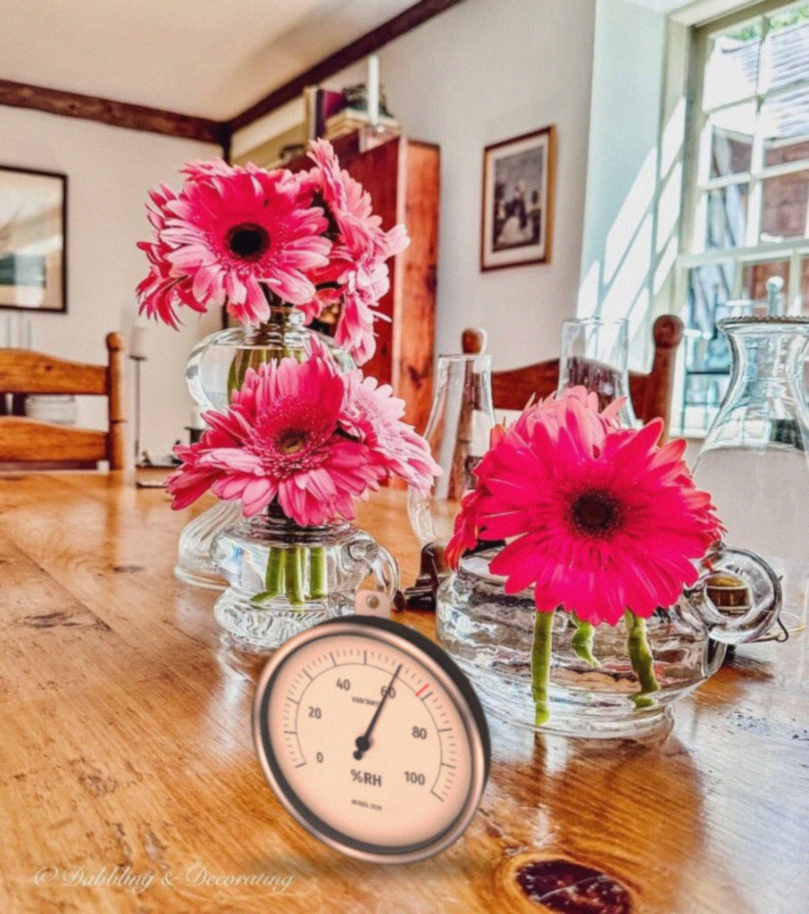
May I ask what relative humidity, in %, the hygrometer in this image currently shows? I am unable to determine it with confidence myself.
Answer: 60 %
